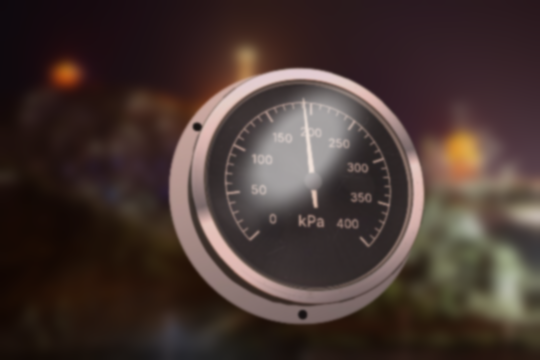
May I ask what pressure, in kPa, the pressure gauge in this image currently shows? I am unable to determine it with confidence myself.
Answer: 190 kPa
